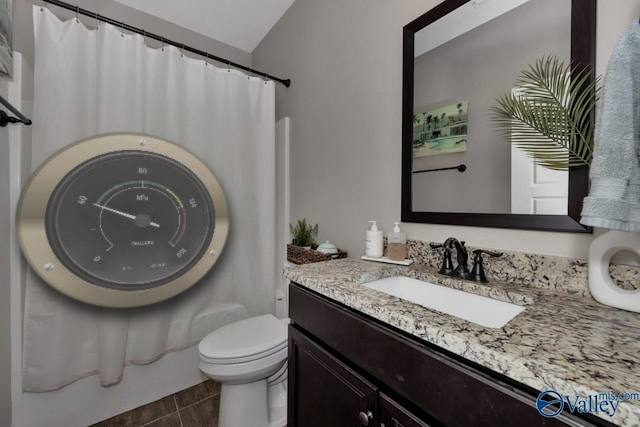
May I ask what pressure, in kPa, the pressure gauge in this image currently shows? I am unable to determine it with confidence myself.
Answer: 40 kPa
